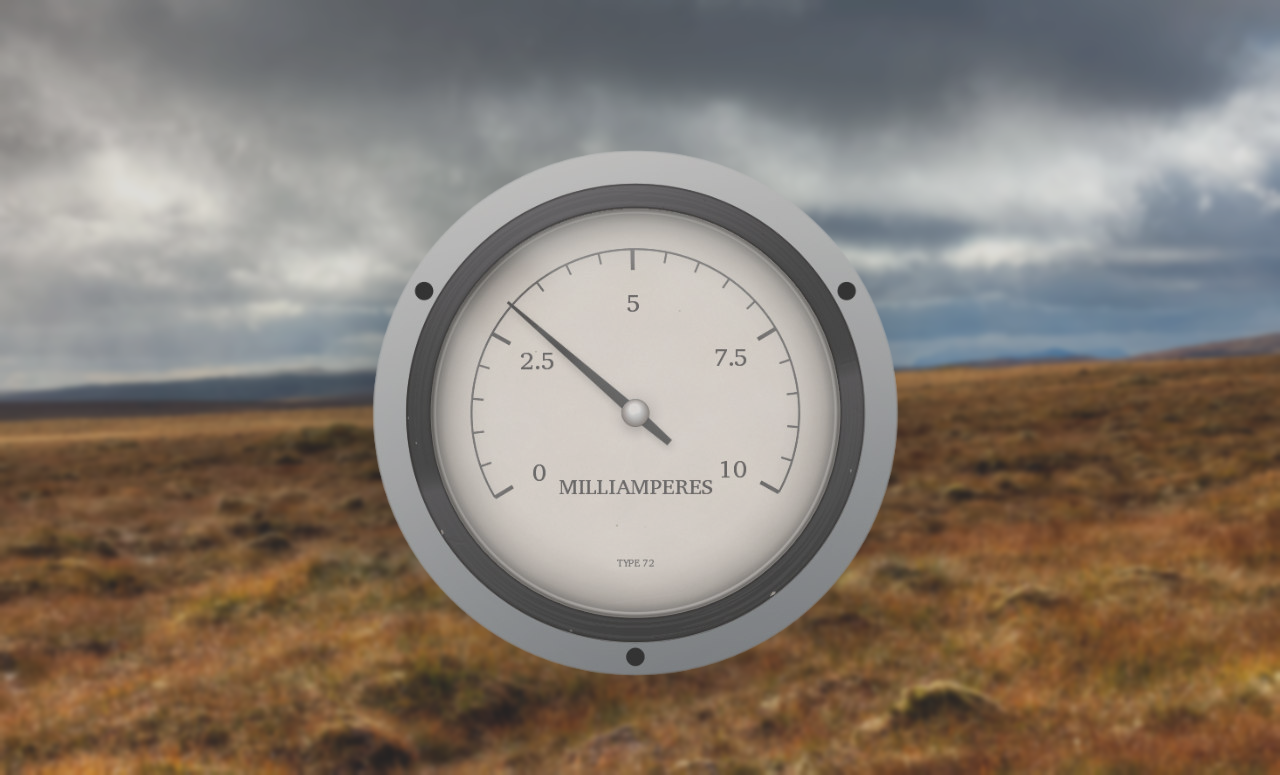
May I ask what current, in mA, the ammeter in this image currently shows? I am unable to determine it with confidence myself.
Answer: 3 mA
